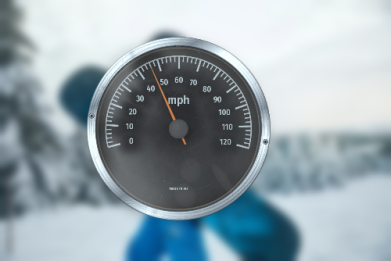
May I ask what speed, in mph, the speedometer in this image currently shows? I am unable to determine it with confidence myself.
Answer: 46 mph
